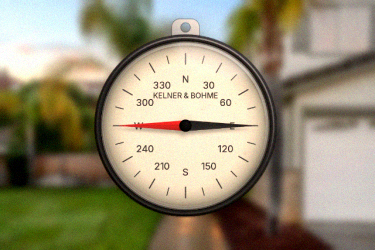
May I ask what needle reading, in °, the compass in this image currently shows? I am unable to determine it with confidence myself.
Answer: 270 °
